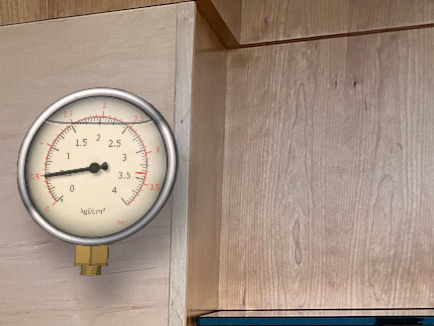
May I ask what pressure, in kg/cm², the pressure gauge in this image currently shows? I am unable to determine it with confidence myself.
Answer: 0.5 kg/cm²
